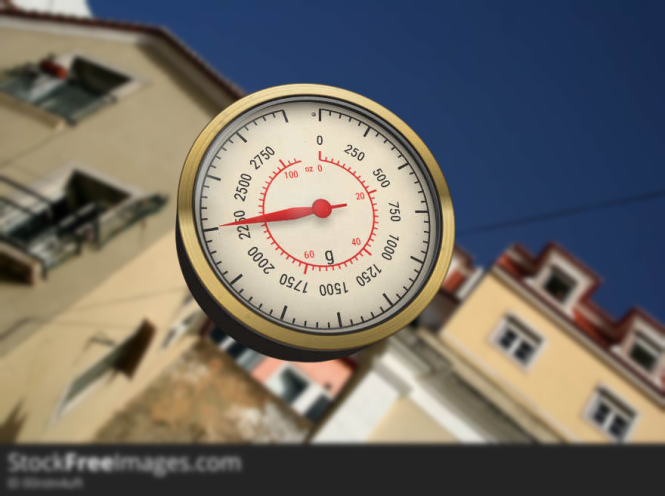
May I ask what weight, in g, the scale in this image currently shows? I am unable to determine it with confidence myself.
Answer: 2250 g
